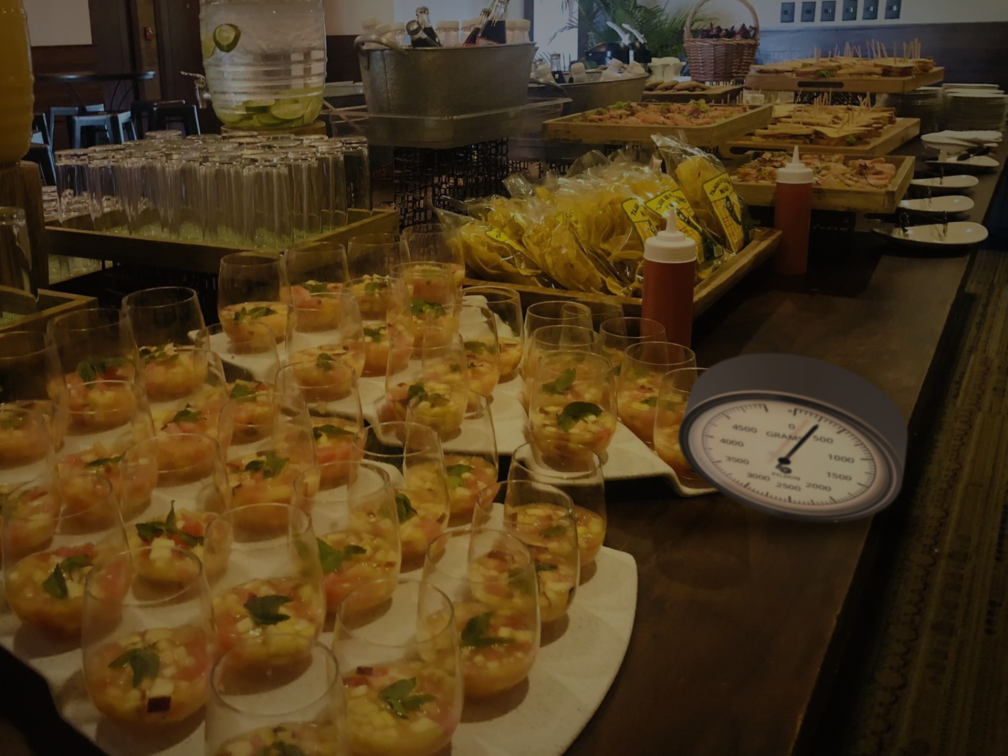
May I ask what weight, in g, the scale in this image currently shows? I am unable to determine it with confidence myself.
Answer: 250 g
